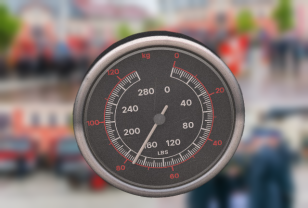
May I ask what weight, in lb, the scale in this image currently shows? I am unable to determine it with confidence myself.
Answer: 170 lb
